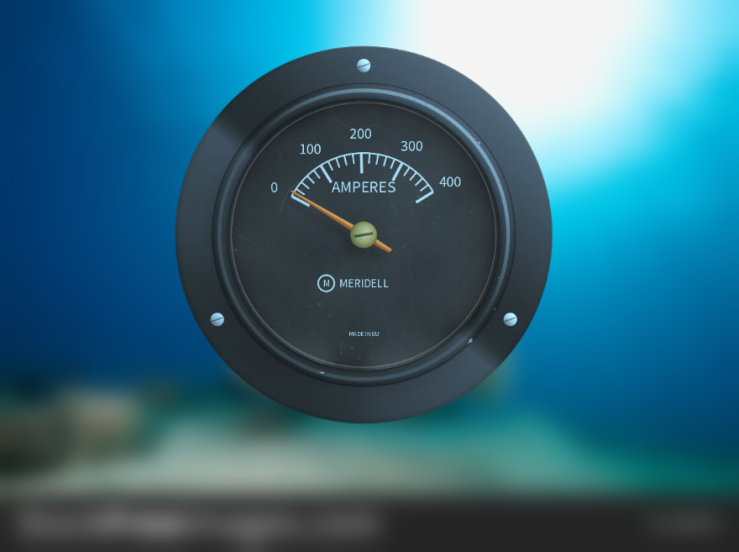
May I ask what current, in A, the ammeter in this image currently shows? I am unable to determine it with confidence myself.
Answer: 10 A
